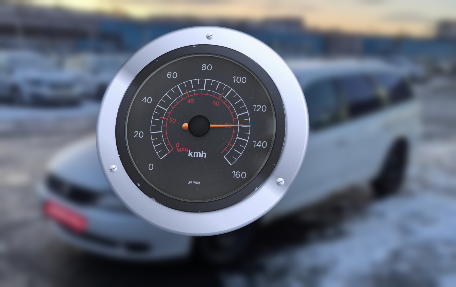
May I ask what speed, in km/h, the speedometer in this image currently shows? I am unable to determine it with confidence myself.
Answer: 130 km/h
